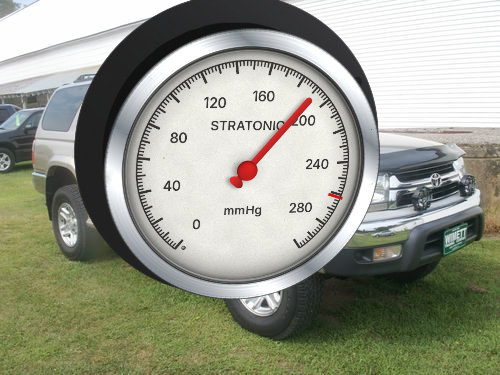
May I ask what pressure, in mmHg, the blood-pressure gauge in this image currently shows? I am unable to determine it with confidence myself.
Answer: 190 mmHg
